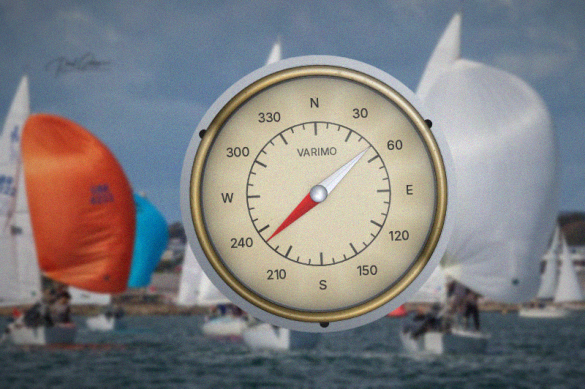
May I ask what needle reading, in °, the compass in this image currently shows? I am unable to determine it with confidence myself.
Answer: 230 °
